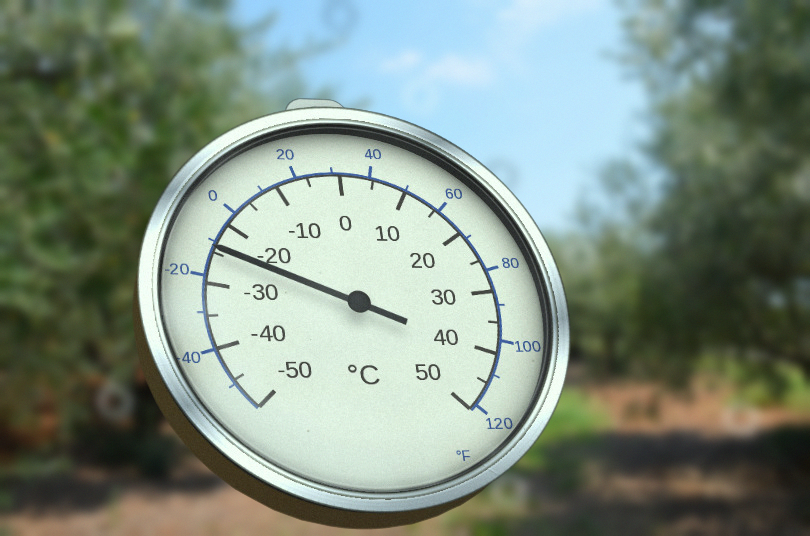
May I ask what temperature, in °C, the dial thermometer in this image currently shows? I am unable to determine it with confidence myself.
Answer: -25 °C
